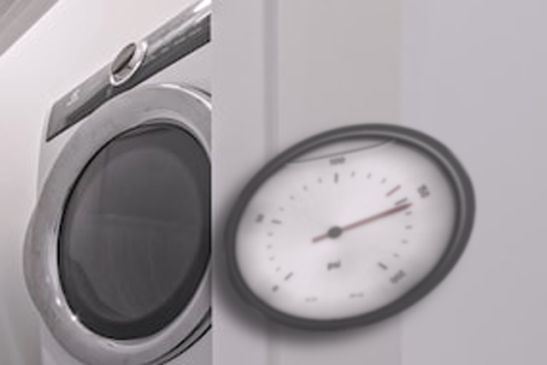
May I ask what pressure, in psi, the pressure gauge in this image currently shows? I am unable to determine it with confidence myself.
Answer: 155 psi
